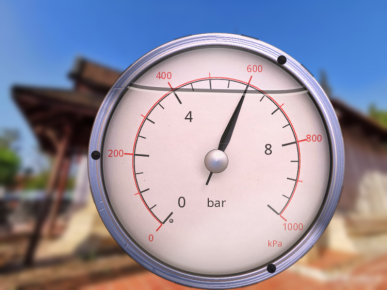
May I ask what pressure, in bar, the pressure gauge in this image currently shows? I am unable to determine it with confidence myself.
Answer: 6 bar
